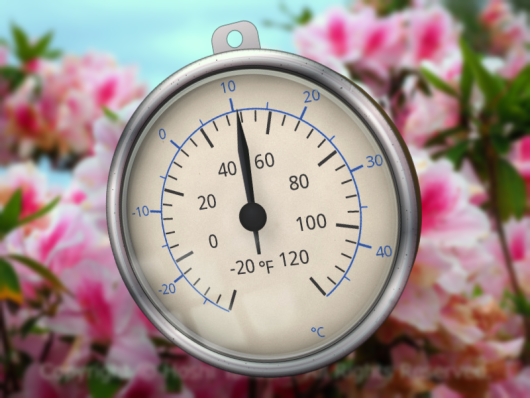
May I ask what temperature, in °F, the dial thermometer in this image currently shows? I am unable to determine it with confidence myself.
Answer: 52 °F
